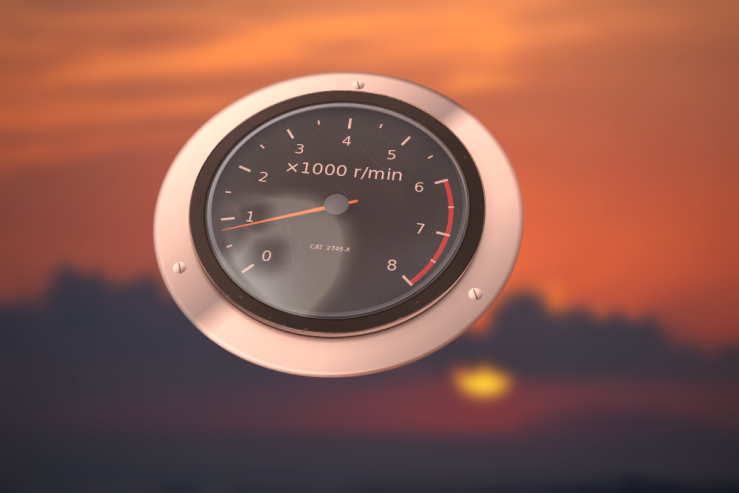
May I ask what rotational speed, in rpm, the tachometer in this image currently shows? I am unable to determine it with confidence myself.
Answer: 750 rpm
